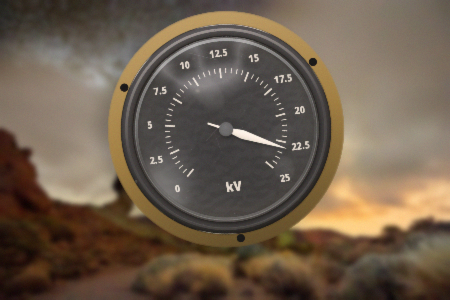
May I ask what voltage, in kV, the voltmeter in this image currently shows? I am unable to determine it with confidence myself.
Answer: 23 kV
